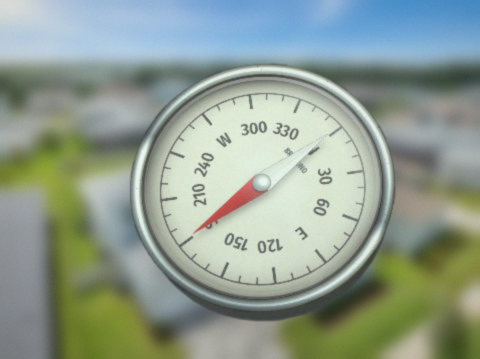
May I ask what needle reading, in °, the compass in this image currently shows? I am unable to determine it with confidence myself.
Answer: 180 °
